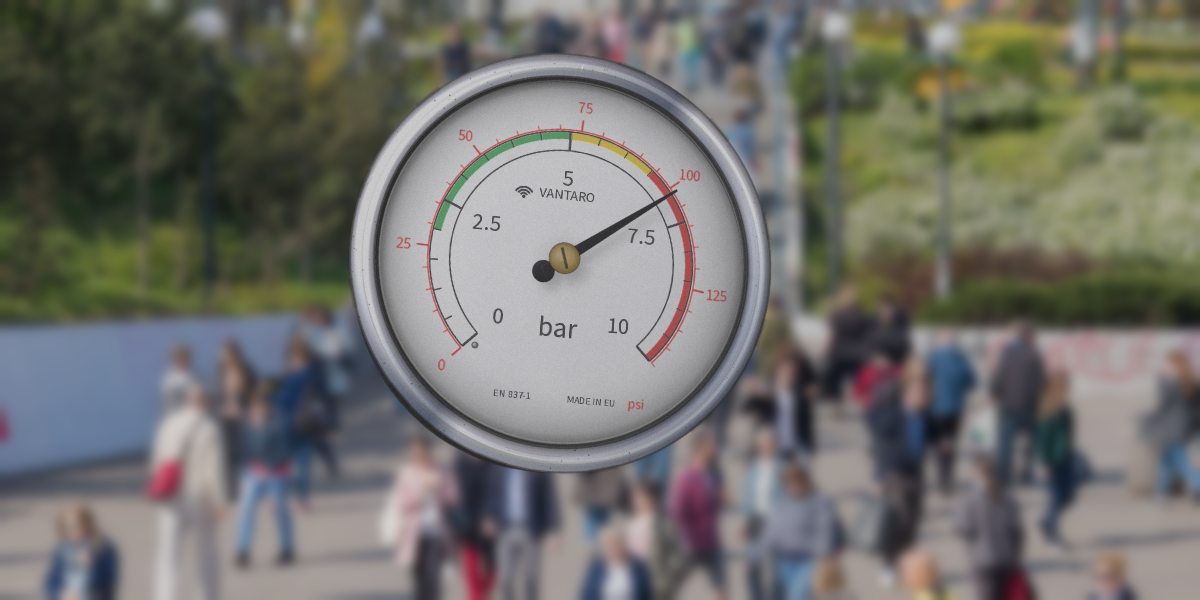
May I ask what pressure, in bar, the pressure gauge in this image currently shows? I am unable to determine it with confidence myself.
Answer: 7 bar
